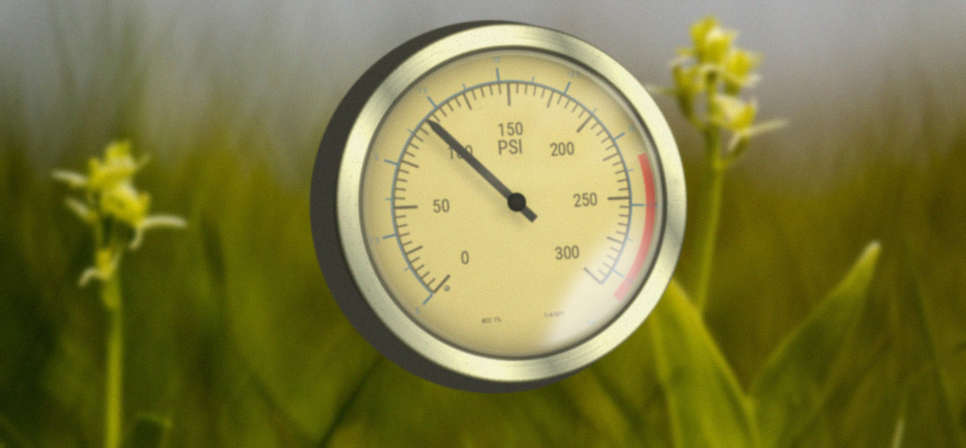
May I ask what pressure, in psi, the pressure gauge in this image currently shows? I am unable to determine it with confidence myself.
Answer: 100 psi
